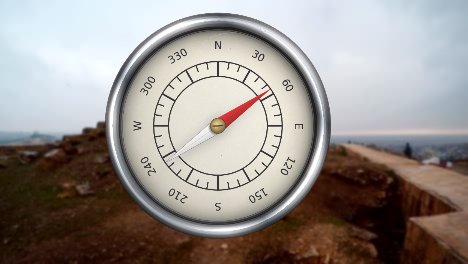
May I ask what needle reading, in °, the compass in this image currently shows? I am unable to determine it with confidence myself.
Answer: 55 °
